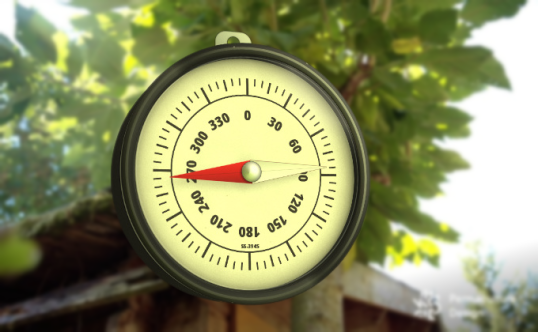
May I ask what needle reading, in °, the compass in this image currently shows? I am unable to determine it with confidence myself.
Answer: 265 °
